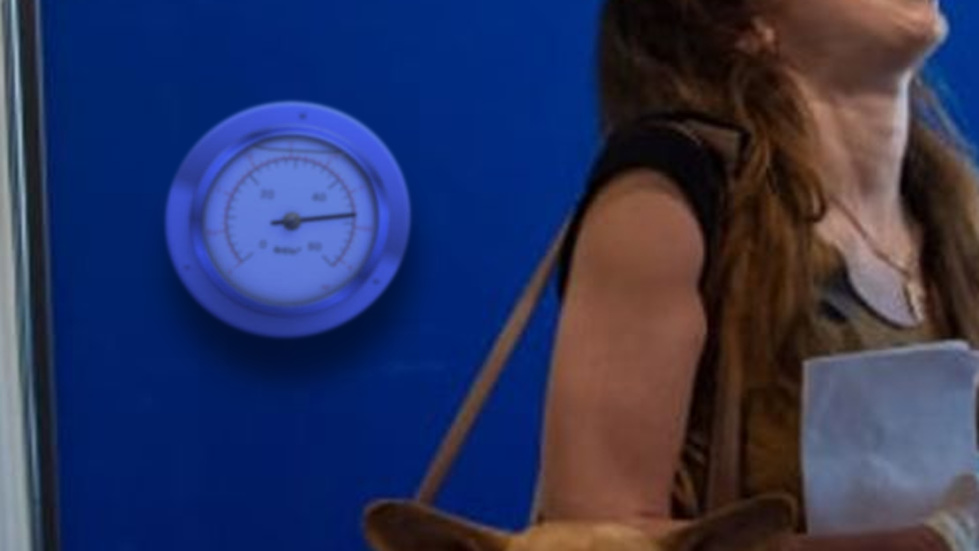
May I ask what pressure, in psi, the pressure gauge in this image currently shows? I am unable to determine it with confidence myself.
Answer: 48 psi
